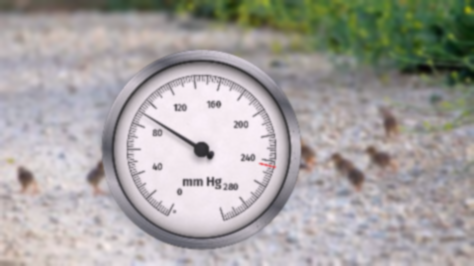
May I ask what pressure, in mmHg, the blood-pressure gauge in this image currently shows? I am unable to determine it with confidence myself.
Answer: 90 mmHg
